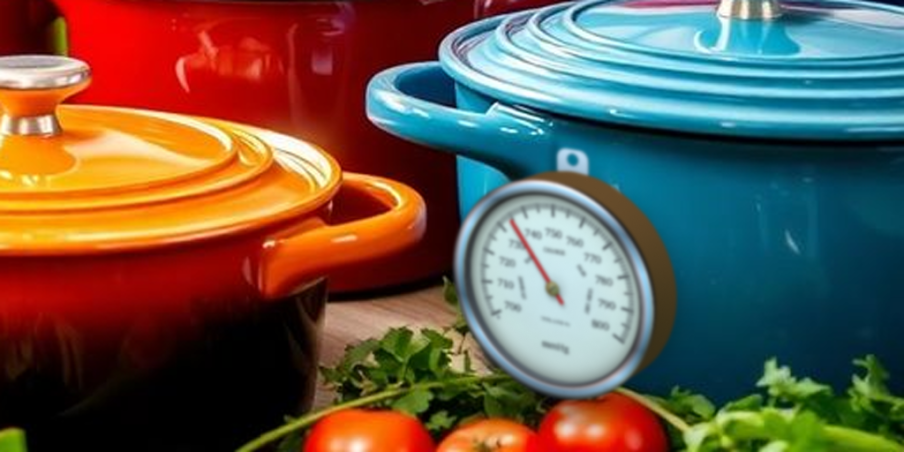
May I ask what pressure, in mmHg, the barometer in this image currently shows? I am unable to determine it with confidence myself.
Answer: 735 mmHg
